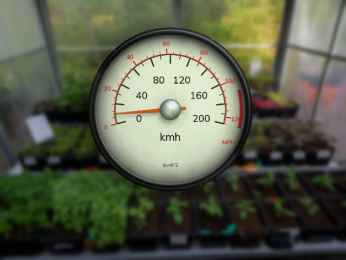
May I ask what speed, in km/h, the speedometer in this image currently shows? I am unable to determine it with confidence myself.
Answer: 10 km/h
